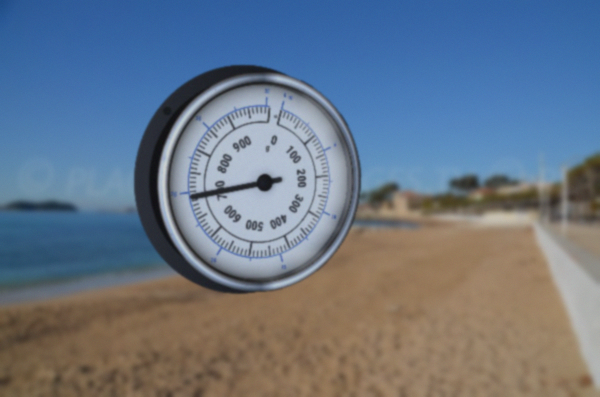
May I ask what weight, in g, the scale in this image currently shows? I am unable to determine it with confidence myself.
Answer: 700 g
